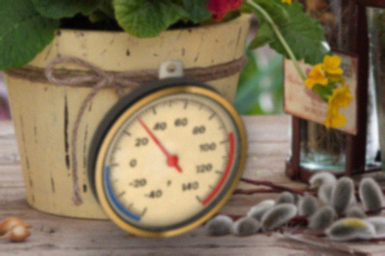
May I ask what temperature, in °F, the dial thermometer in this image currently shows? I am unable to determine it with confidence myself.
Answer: 30 °F
